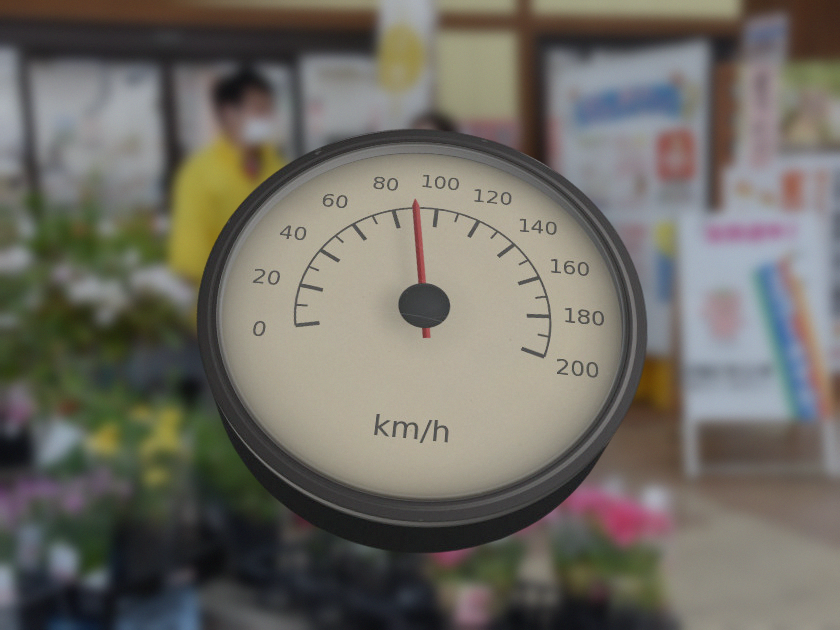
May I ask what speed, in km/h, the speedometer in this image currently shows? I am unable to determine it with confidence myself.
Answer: 90 km/h
